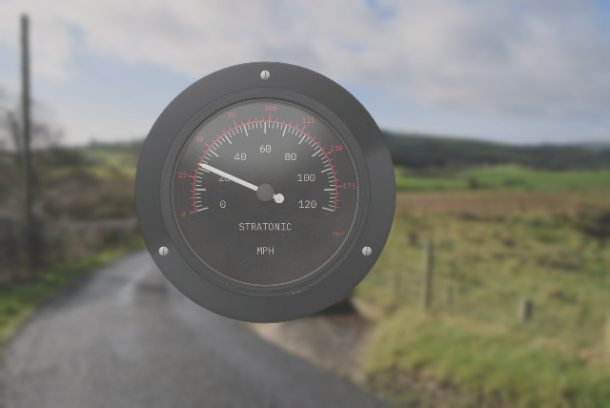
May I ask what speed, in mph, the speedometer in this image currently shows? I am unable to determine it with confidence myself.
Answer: 22 mph
